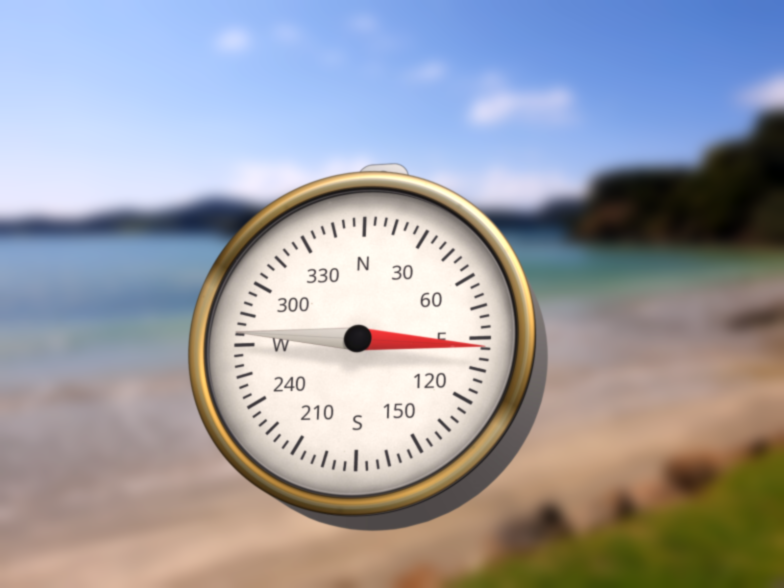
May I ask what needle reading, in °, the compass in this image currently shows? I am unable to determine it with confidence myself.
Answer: 95 °
